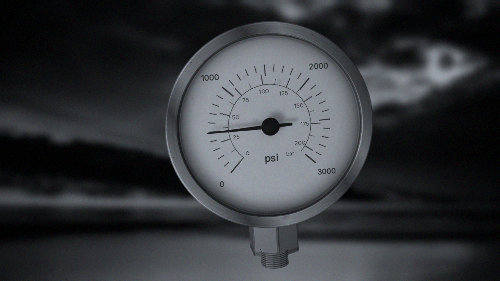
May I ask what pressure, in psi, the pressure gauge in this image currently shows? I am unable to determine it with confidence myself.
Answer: 500 psi
